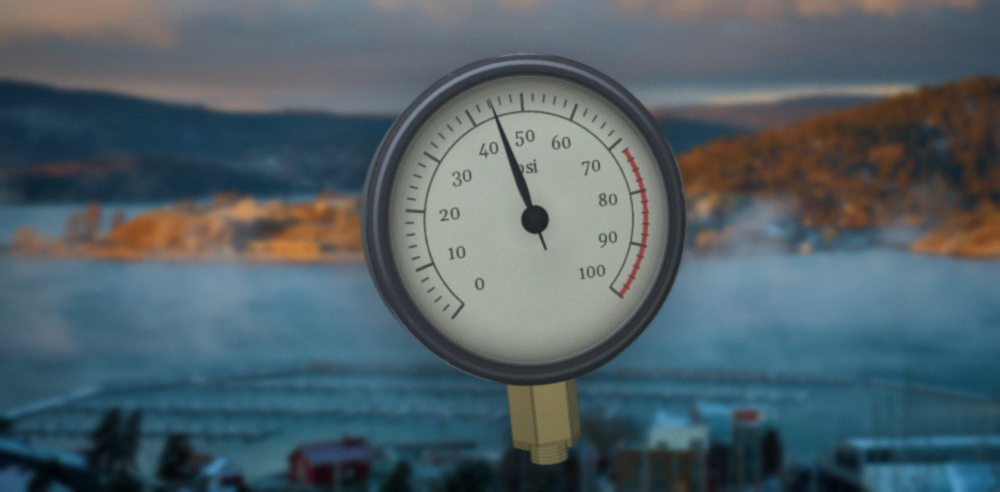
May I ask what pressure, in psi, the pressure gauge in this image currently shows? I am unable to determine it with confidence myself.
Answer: 44 psi
